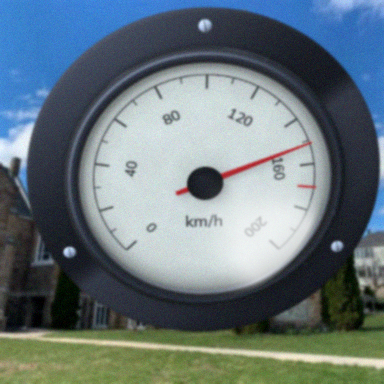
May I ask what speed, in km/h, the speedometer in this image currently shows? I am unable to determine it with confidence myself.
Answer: 150 km/h
